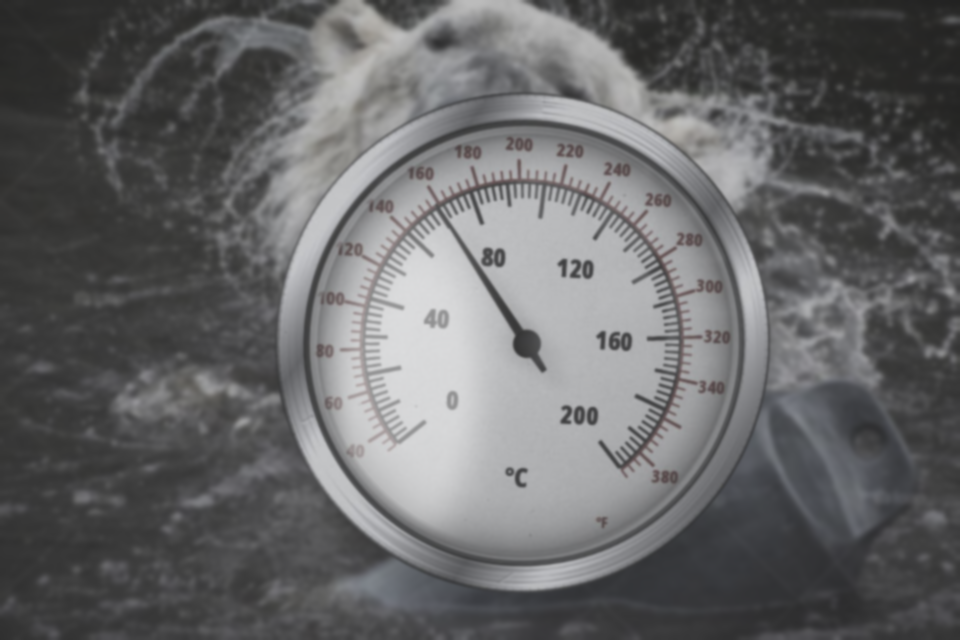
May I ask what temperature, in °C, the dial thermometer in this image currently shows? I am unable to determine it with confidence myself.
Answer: 70 °C
